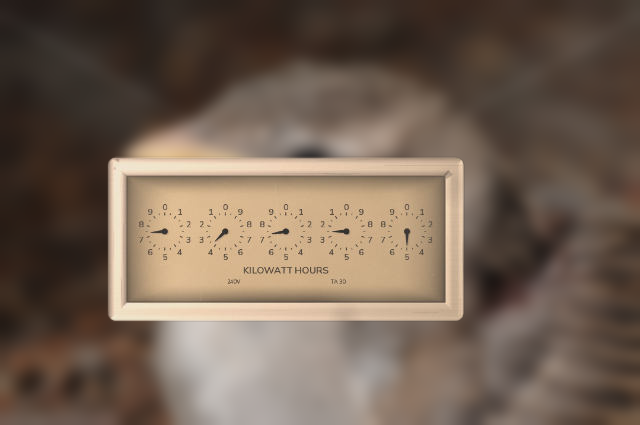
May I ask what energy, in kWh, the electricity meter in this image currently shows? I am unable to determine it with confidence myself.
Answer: 73725 kWh
